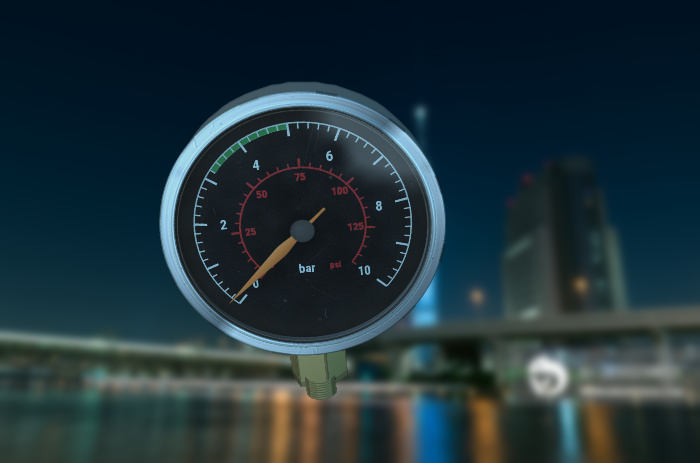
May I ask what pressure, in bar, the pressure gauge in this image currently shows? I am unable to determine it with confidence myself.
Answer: 0.2 bar
